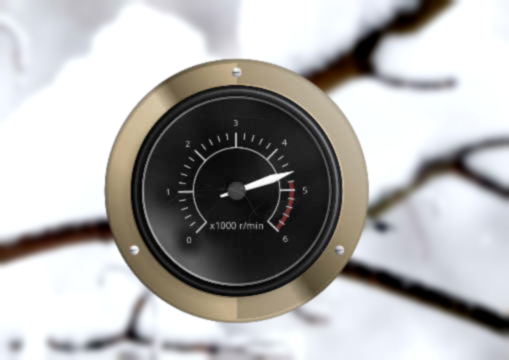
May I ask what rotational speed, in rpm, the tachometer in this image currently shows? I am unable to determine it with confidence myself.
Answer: 4600 rpm
